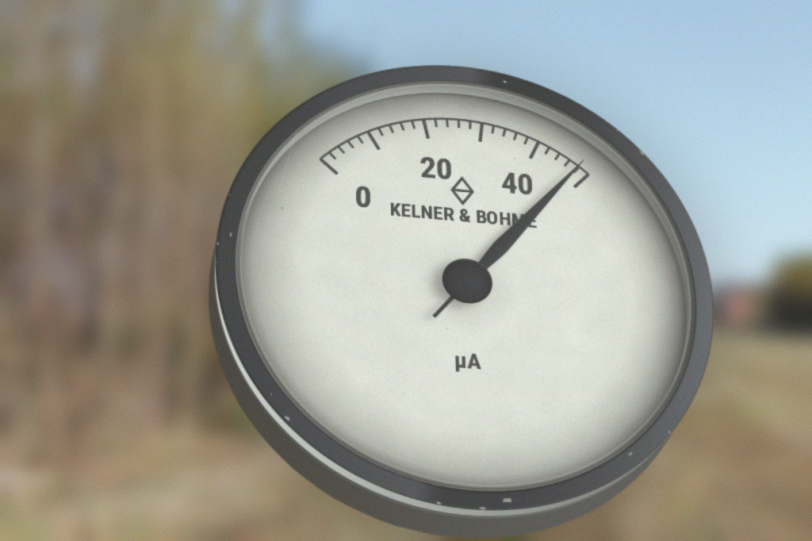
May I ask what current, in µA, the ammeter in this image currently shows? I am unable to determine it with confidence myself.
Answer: 48 µA
